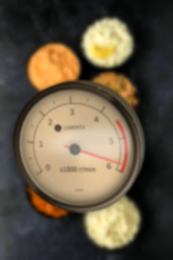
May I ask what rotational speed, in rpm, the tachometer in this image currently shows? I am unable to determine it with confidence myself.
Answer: 5750 rpm
